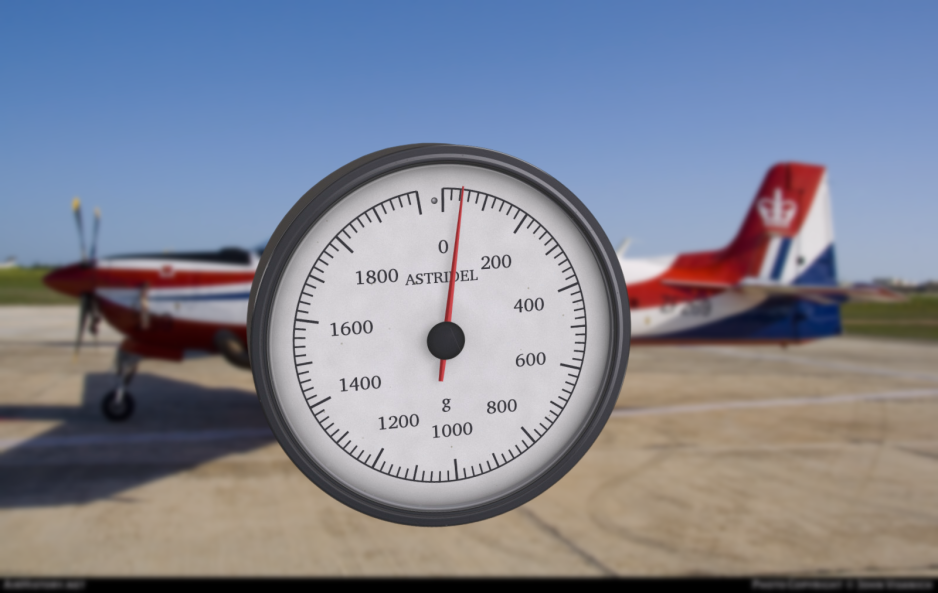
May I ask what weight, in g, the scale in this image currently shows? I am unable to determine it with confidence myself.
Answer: 40 g
